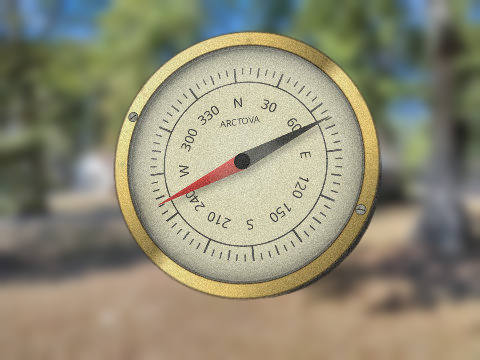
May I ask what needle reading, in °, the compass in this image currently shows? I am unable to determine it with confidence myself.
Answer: 250 °
